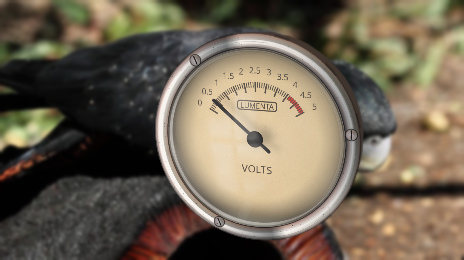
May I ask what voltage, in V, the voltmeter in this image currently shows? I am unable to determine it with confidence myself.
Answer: 0.5 V
